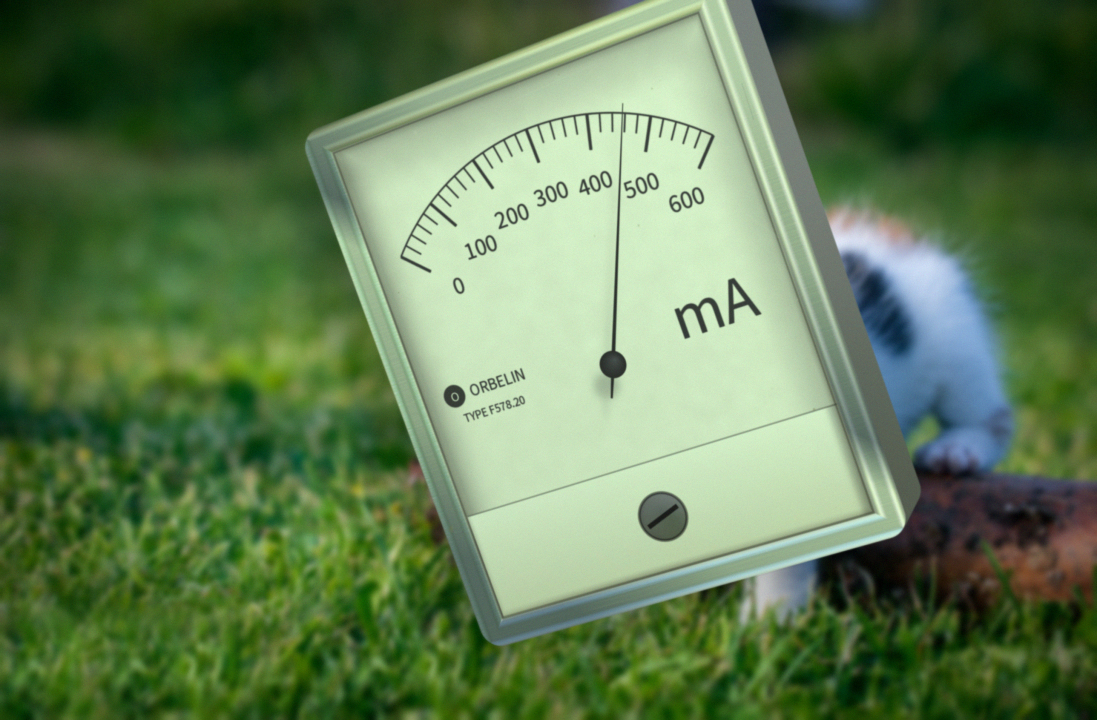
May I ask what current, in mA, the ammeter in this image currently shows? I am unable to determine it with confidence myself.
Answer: 460 mA
